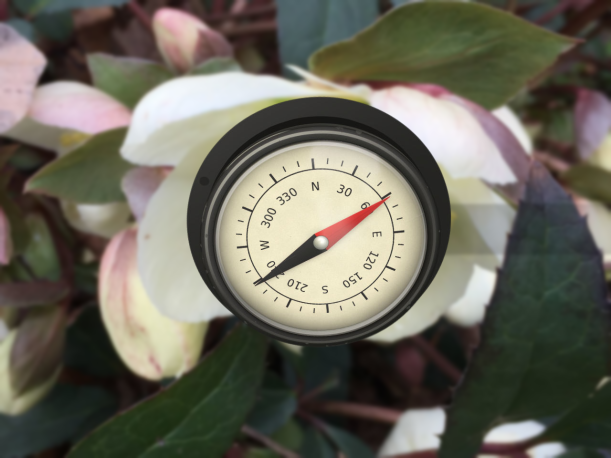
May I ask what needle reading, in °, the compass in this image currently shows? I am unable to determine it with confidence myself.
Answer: 60 °
